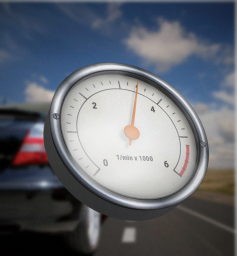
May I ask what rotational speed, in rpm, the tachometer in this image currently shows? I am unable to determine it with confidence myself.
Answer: 3400 rpm
